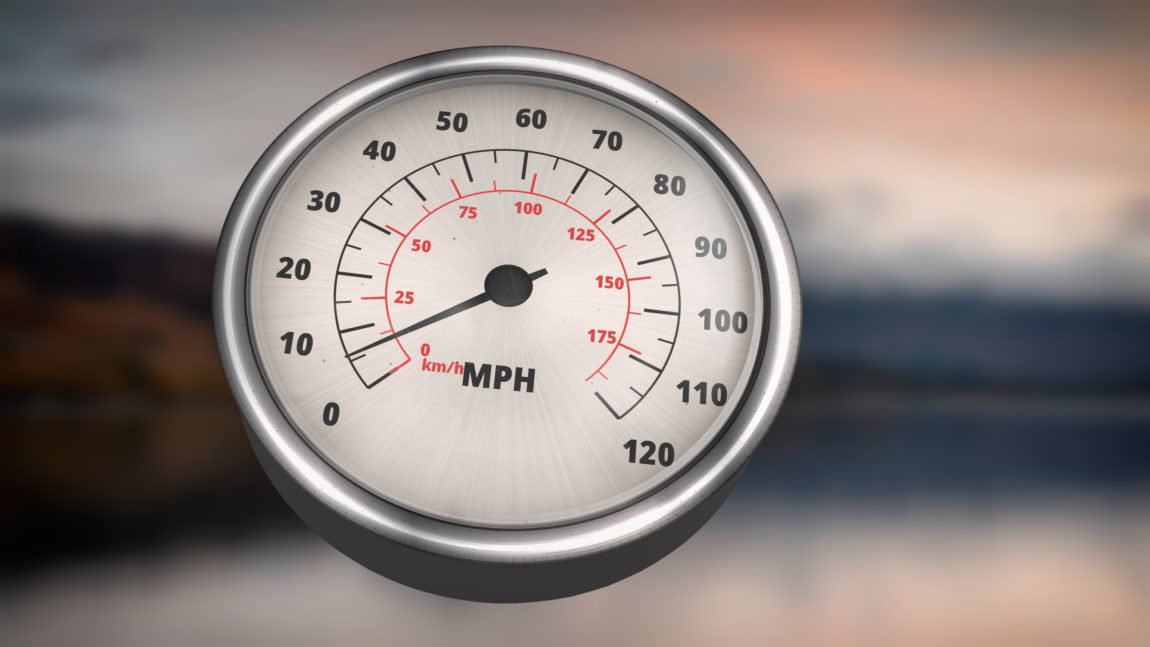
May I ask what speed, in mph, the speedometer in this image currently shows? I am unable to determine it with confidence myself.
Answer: 5 mph
